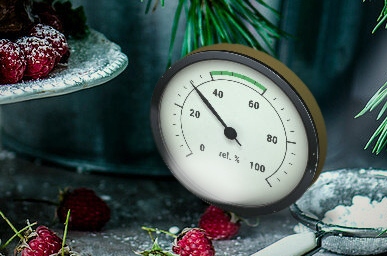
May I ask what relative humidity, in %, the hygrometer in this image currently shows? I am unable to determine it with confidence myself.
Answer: 32 %
